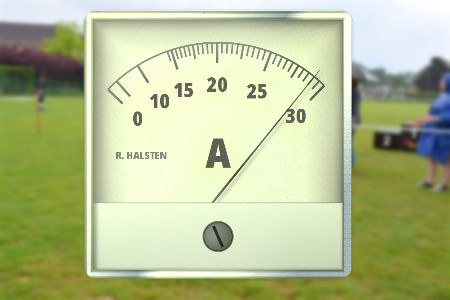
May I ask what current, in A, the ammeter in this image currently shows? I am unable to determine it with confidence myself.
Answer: 29 A
